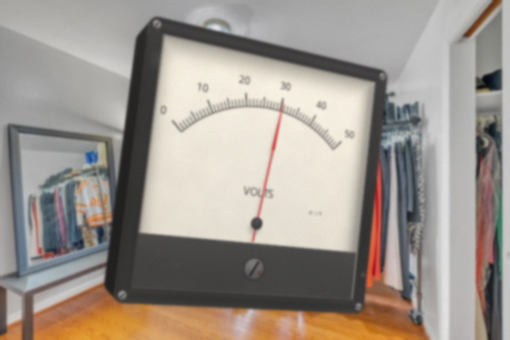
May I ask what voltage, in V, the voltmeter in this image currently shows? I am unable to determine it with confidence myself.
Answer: 30 V
